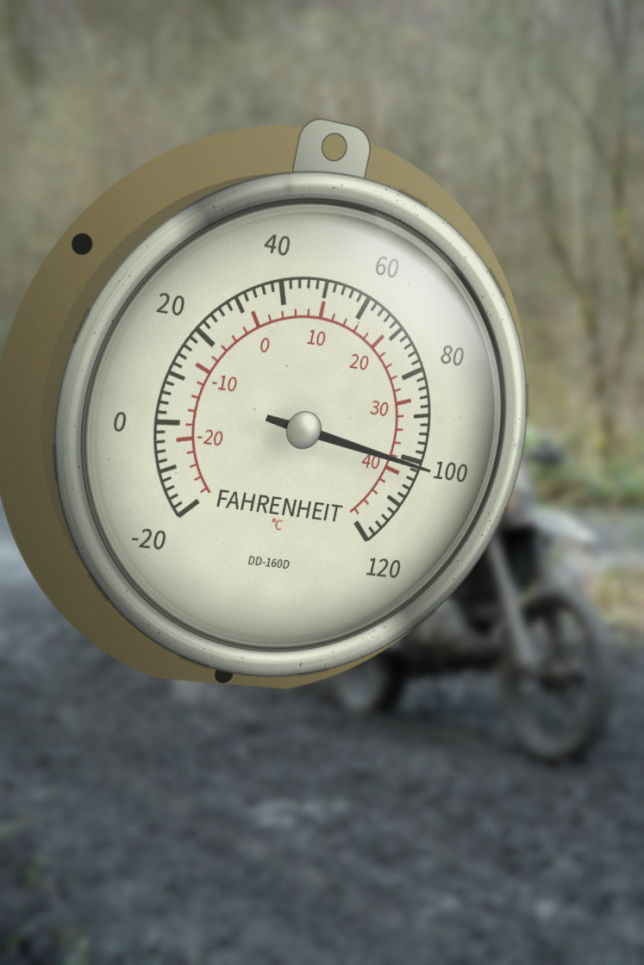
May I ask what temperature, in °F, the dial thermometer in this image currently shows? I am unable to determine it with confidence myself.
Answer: 101 °F
